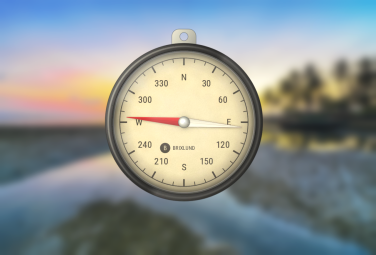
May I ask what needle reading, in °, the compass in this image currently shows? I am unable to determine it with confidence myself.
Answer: 275 °
